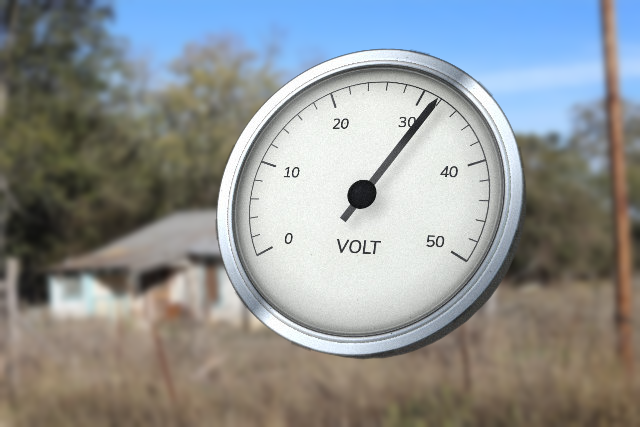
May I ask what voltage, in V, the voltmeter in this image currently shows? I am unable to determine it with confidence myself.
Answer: 32 V
